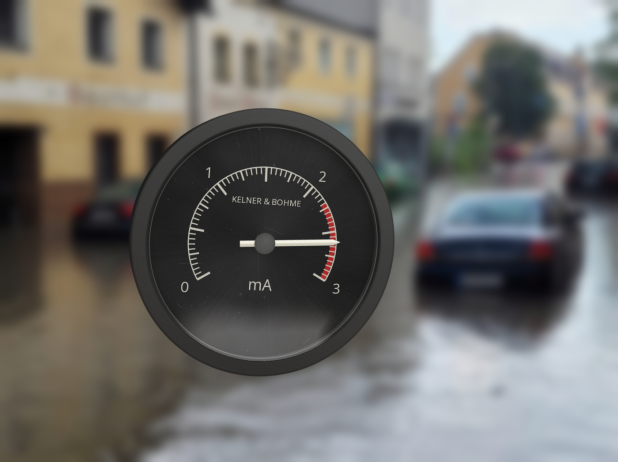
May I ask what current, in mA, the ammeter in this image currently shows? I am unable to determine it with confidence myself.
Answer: 2.6 mA
